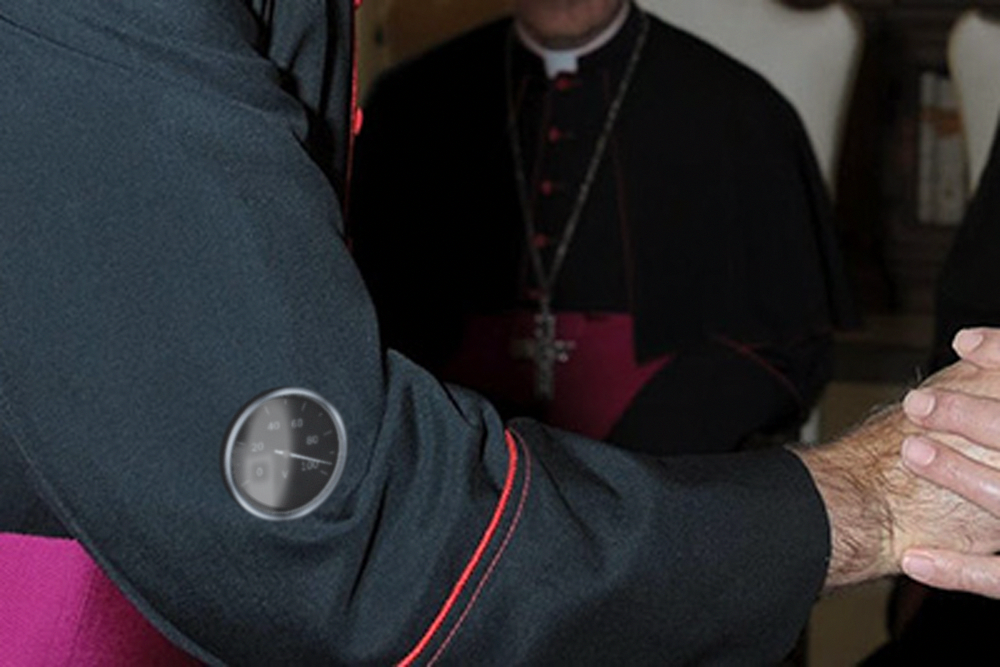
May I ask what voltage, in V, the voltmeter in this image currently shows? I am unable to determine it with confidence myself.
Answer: 95 V
